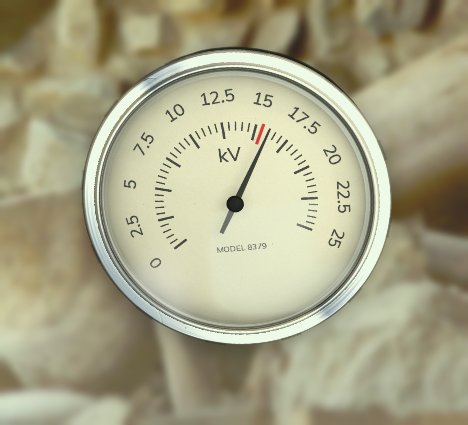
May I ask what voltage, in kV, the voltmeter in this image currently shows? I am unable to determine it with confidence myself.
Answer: 16 kV
